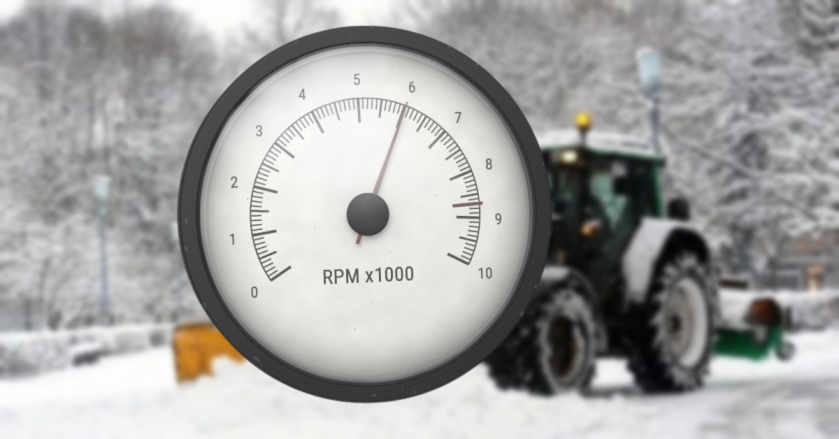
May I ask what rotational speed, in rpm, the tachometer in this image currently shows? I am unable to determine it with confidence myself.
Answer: 6000 rpm
